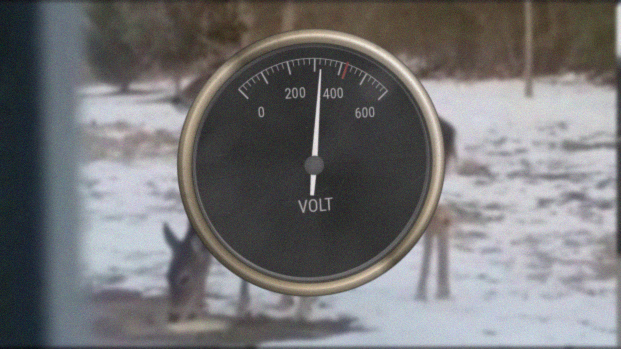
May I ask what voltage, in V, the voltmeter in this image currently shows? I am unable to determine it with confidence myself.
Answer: 320 V
